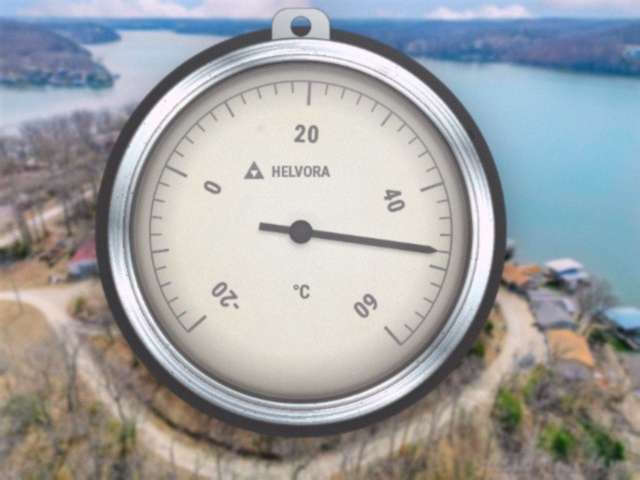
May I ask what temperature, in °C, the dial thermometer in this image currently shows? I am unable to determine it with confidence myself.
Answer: 48 °C
